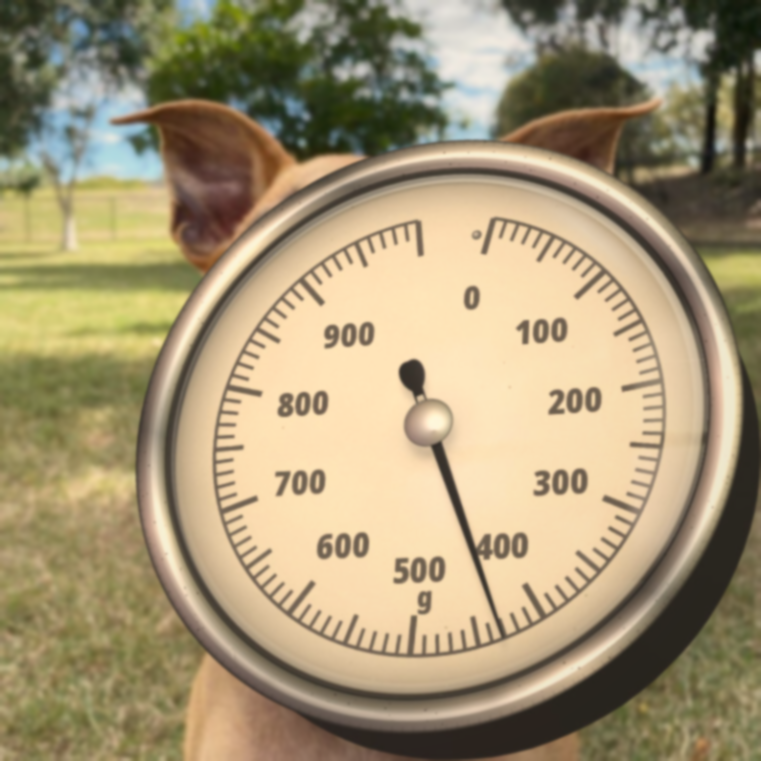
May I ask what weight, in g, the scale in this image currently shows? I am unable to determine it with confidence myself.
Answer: 430 g
